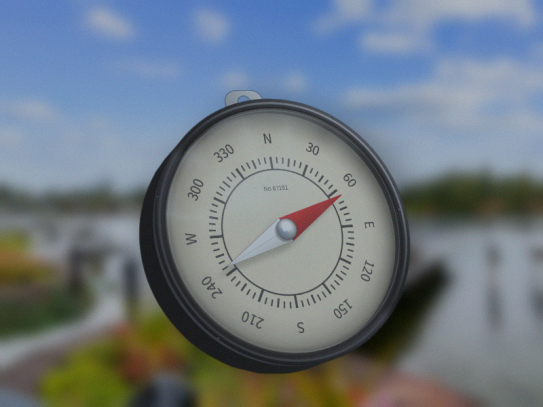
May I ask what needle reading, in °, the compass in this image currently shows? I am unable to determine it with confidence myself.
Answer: 65 °
